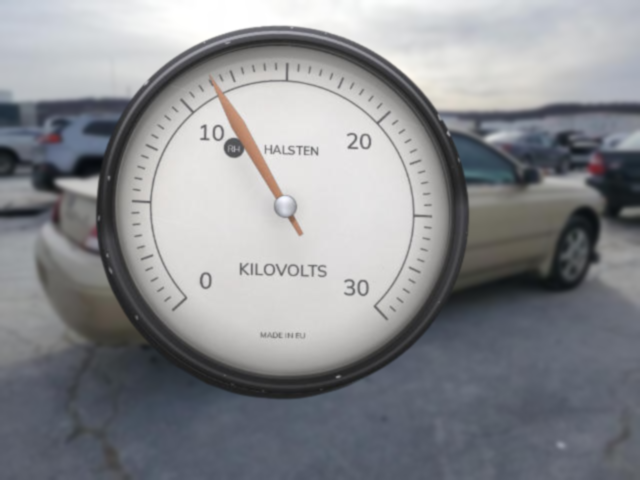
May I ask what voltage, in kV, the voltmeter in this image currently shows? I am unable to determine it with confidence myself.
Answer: 11.5 kV
